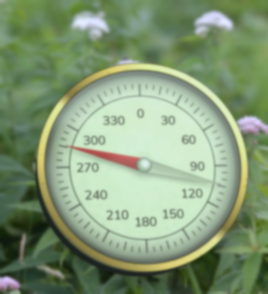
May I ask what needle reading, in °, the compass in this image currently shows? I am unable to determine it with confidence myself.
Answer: 285 °
